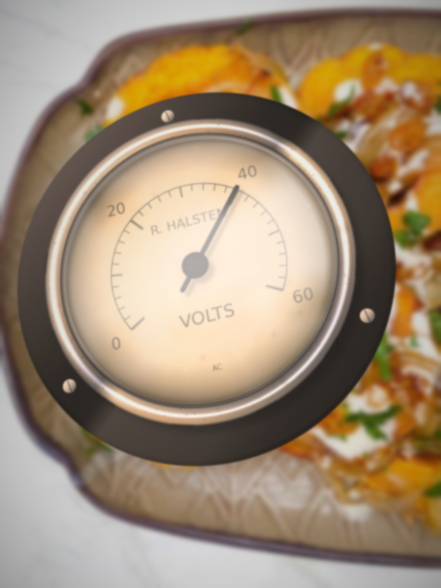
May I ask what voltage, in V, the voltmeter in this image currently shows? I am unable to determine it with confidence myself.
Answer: 40 V
